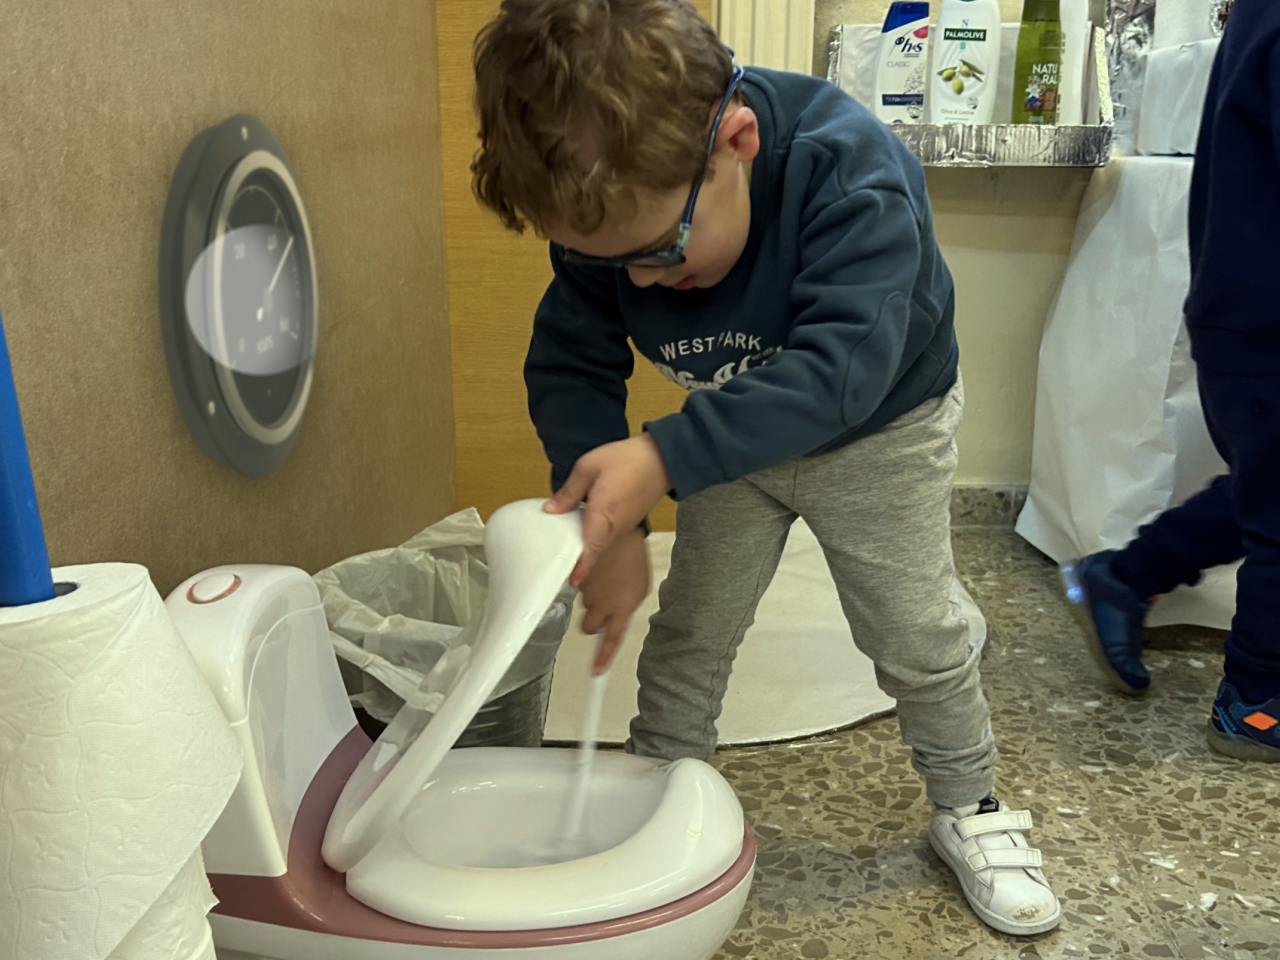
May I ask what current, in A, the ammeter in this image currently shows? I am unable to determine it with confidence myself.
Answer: 45 A
